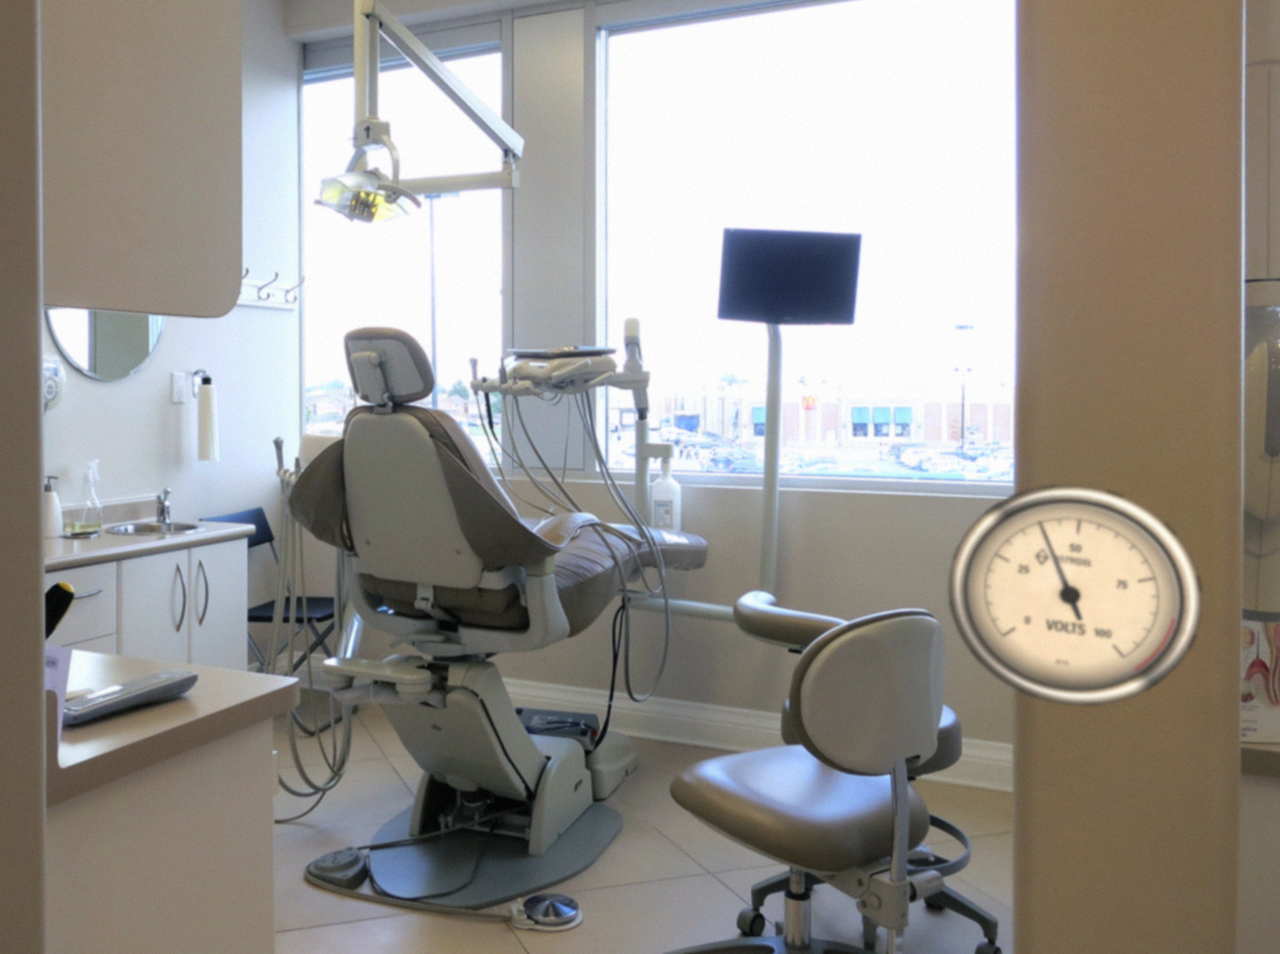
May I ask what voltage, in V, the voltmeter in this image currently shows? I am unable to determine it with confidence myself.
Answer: 40 V
